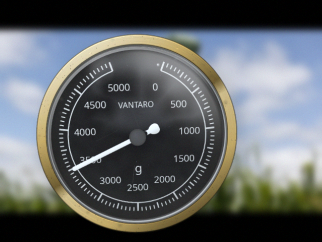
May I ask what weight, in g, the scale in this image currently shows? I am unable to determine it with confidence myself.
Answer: 3500 g
